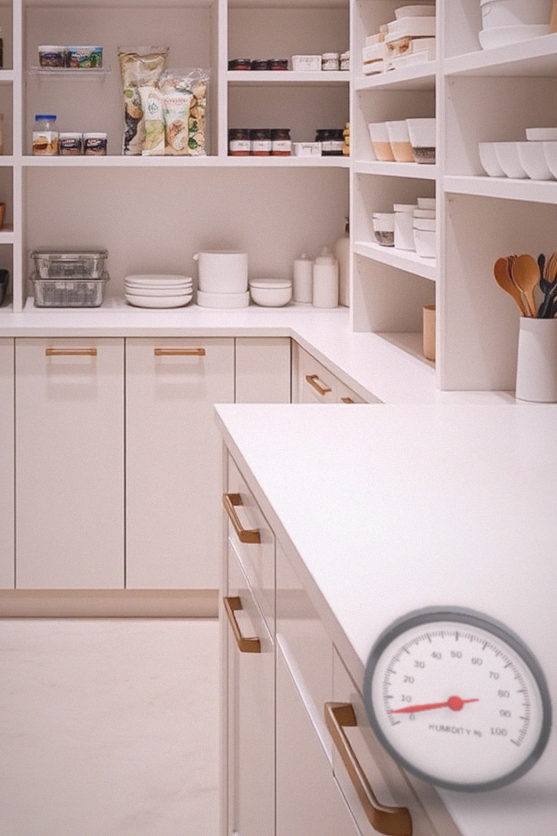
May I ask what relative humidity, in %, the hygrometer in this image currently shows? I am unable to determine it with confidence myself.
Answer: 5 %
